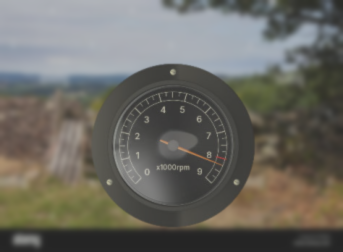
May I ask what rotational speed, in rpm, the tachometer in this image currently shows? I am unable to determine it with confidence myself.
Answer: 8250 rpm
